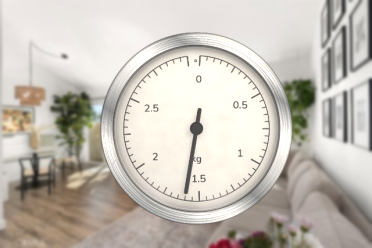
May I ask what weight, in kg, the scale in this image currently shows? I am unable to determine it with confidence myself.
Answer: 1.6 kg
